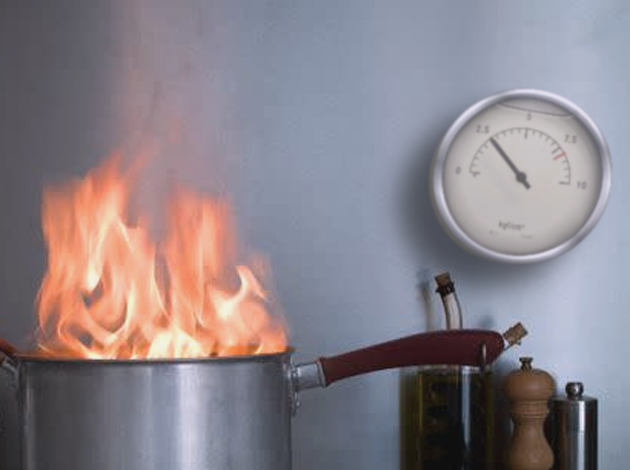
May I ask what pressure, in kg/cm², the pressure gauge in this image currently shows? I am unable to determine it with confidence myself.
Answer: 2.5 kg/cm²
